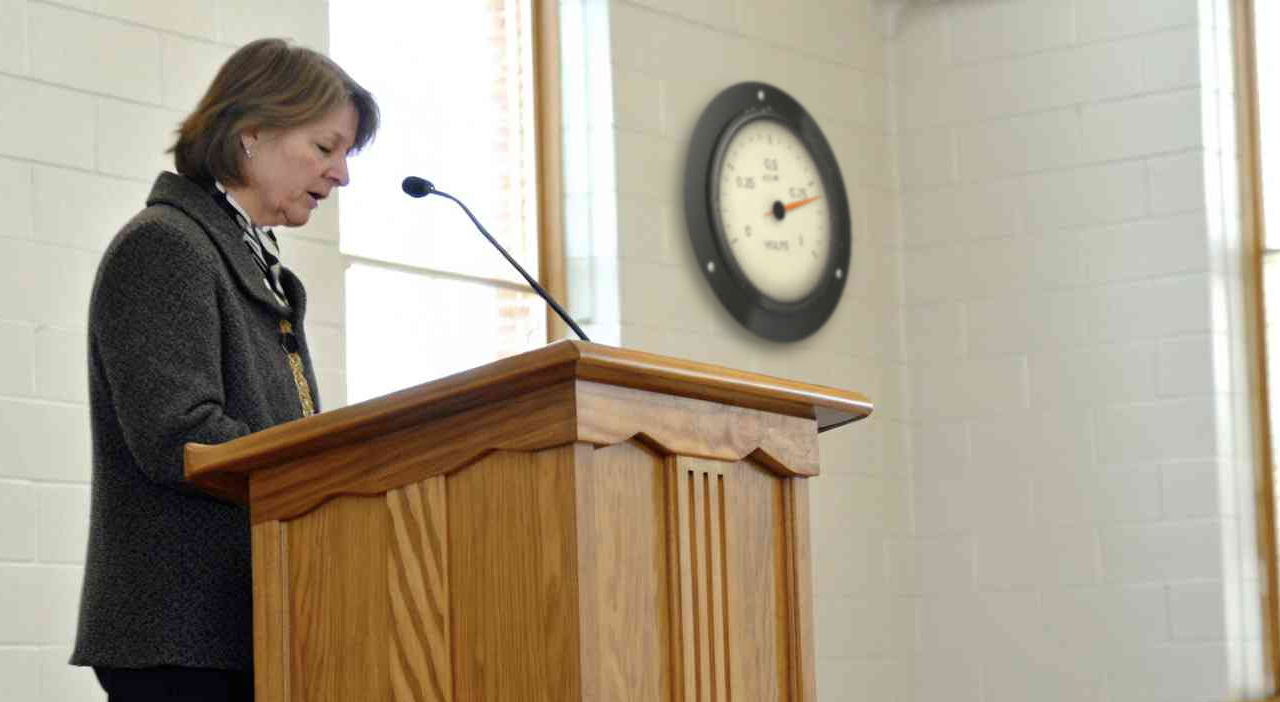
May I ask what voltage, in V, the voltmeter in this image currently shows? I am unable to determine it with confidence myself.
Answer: 0.8 V
